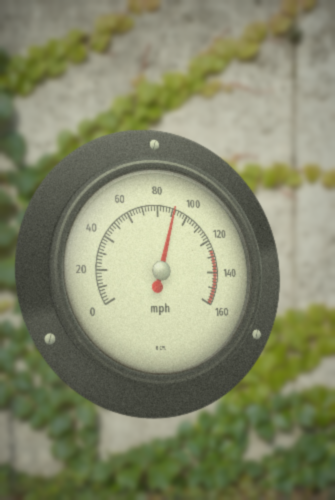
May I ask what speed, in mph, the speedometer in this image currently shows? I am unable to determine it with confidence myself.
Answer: 90 mph
